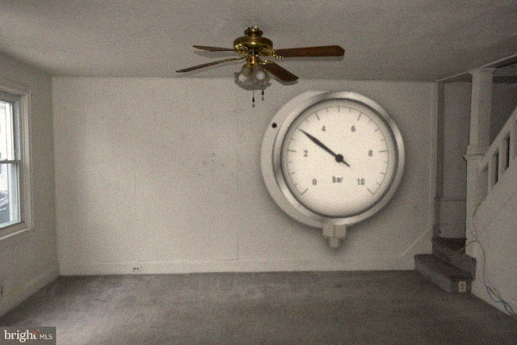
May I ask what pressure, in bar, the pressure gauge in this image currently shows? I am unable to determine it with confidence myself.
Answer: 3 bar
